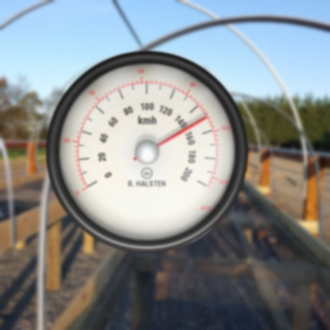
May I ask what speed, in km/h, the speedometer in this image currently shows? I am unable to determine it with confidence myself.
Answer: 150 km/h
